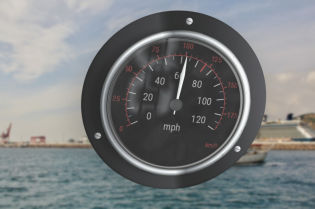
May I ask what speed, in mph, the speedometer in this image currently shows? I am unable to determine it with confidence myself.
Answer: 62.5 mph
